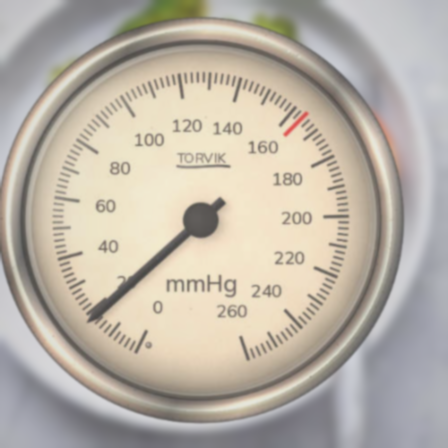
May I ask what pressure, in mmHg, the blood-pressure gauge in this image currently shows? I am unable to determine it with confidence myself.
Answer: 18 mmHg
